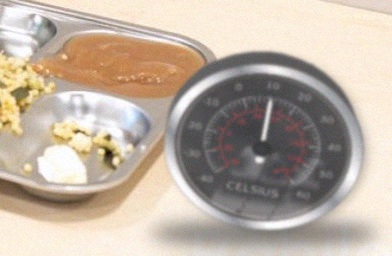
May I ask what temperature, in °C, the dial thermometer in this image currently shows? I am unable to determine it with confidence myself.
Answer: 10 °C
